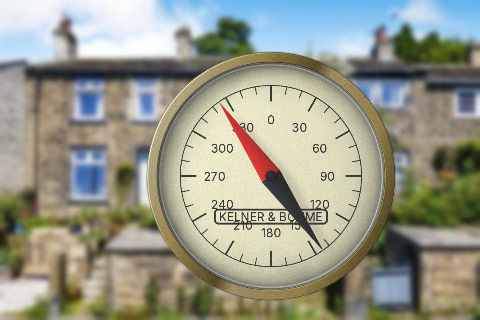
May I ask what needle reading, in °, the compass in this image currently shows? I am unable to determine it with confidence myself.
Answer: 325 °
